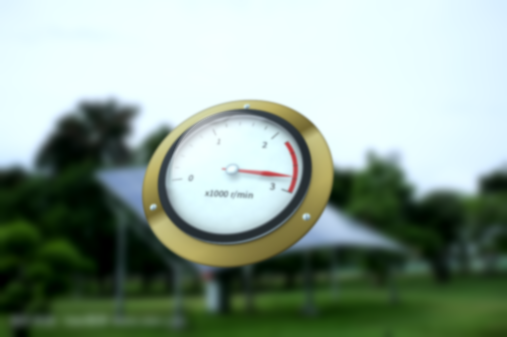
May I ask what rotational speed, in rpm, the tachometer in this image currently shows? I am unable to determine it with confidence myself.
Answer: 2800 rpm
